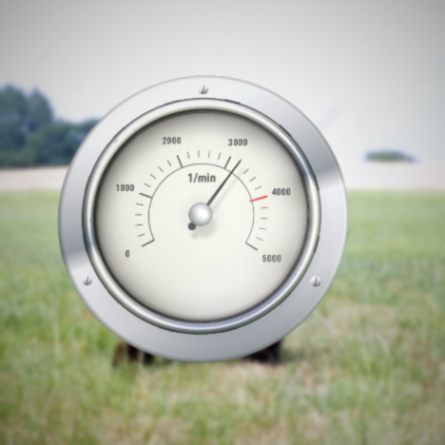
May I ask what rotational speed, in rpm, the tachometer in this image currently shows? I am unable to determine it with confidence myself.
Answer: 3200 rpm
